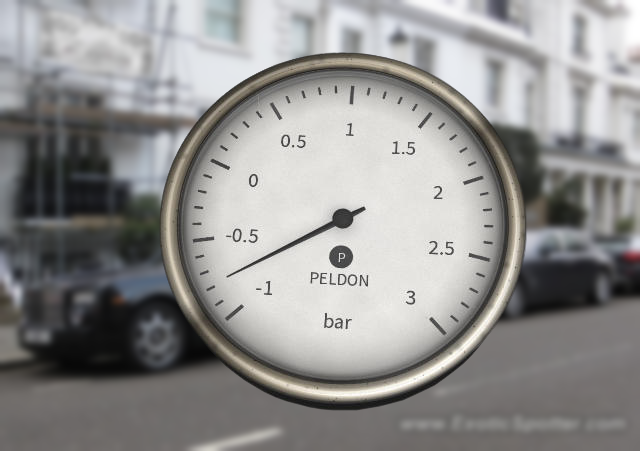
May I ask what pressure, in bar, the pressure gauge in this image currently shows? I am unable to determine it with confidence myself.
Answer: -0.8 bar
